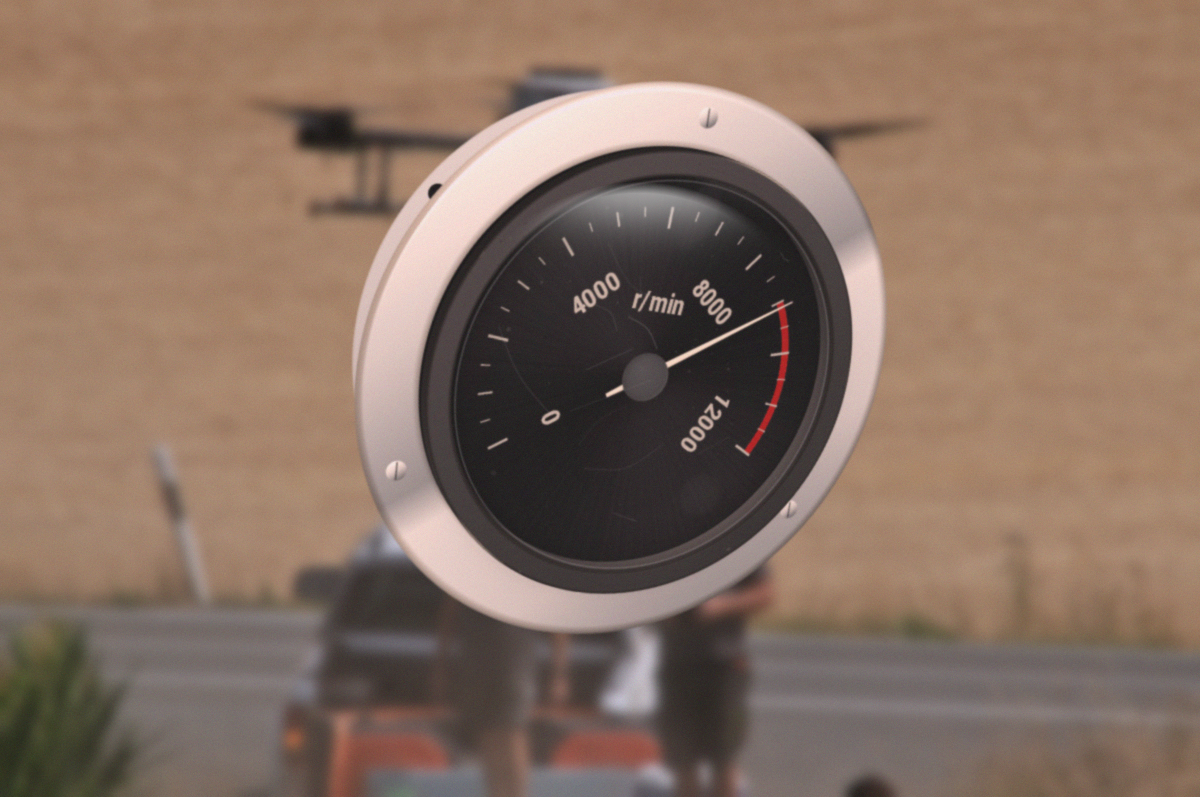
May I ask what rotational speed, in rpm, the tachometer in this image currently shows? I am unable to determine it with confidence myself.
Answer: 9000 rpm
